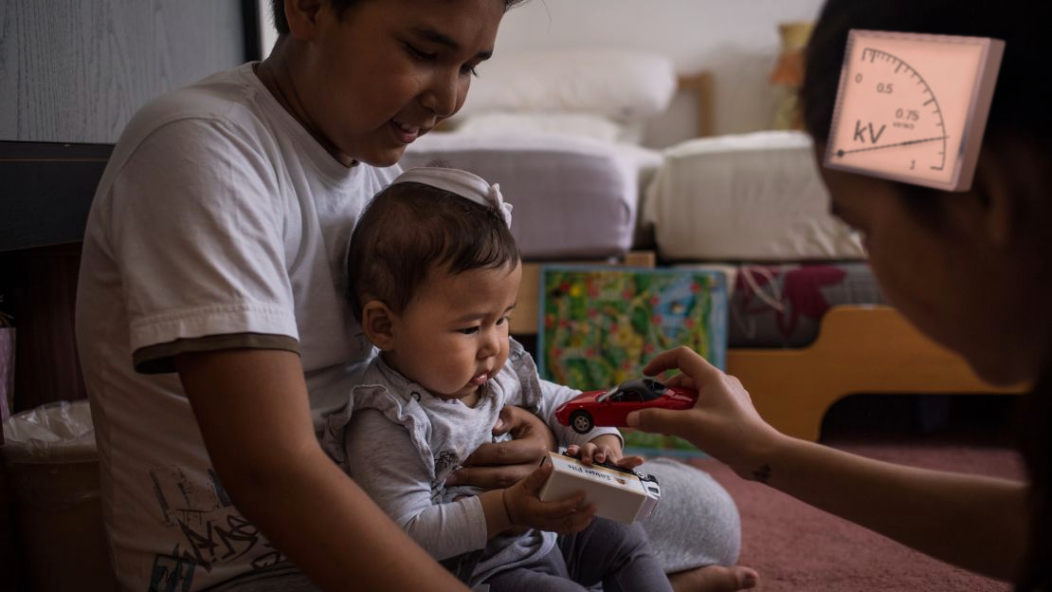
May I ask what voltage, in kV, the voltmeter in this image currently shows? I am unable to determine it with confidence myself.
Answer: 0.9 kV
